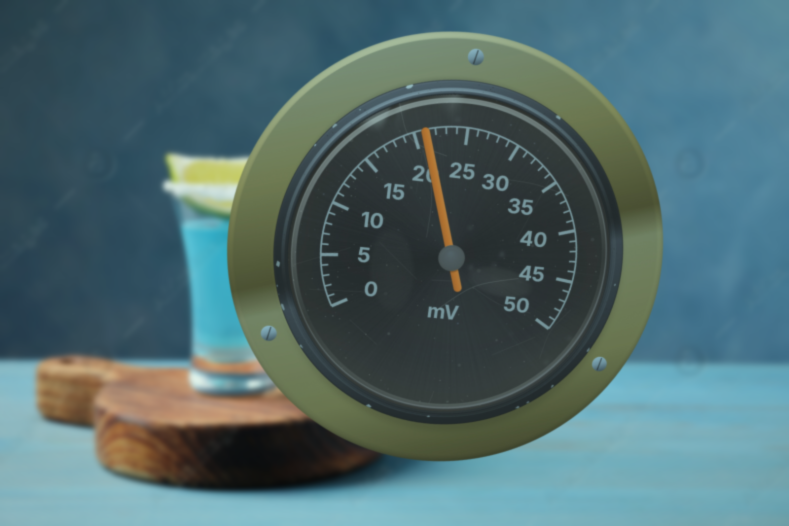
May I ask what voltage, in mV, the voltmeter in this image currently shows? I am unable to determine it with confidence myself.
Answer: 21 mV
